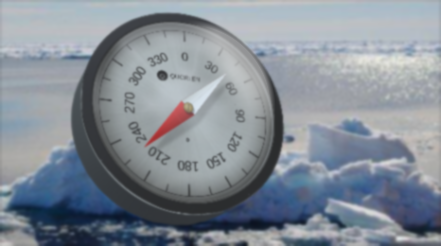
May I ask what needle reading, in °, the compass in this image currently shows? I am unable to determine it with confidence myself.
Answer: 225 °
